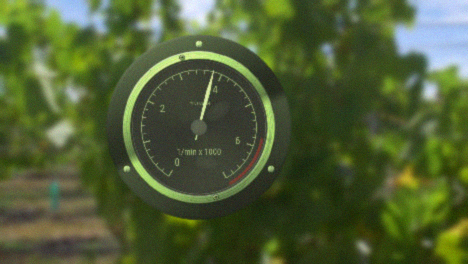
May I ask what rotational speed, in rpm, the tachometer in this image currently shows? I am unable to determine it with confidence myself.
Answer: 3800 rpm
